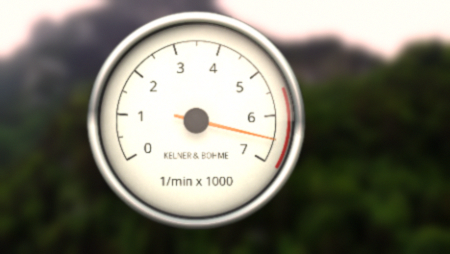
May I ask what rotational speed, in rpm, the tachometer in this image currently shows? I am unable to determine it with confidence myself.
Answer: 6500 rpm
